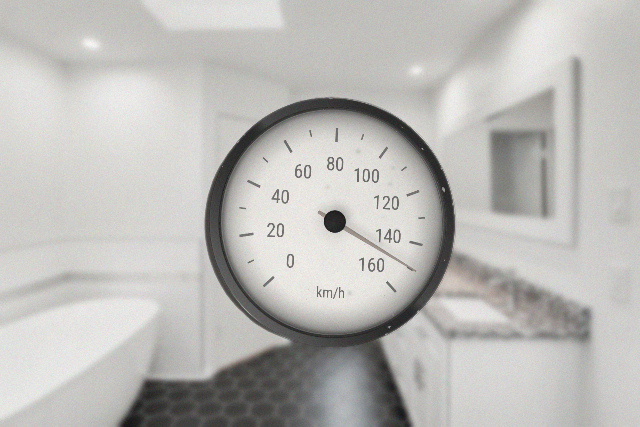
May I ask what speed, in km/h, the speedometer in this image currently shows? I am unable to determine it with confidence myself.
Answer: 150 km/h
